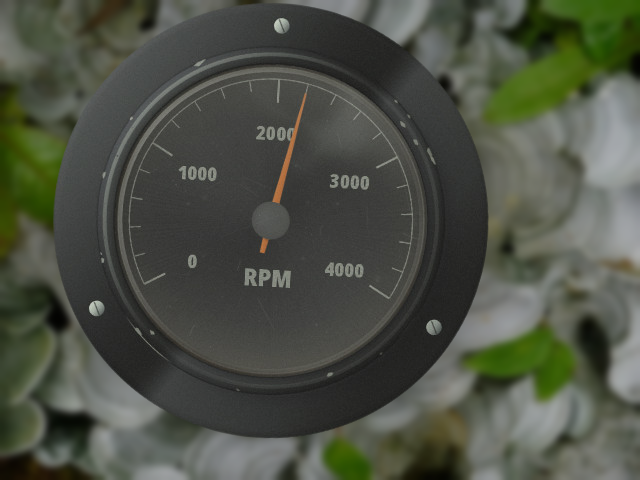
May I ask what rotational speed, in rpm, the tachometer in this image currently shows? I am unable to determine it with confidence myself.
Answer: 2200 rpm
